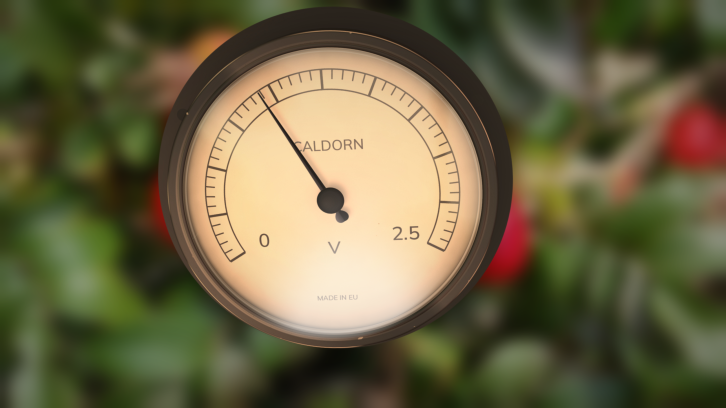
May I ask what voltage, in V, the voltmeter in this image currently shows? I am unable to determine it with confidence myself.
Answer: 0.95 V
